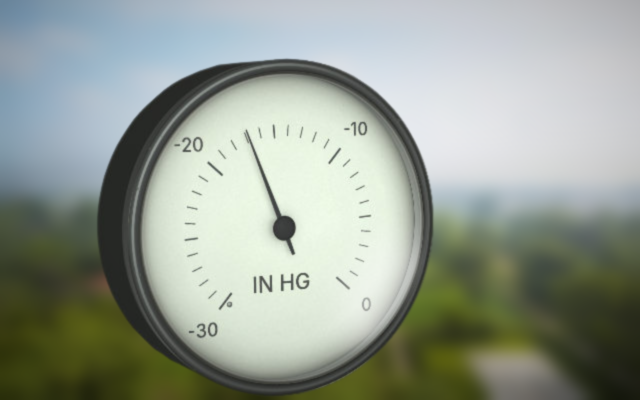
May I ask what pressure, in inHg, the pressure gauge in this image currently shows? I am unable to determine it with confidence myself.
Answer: -17 inHg
